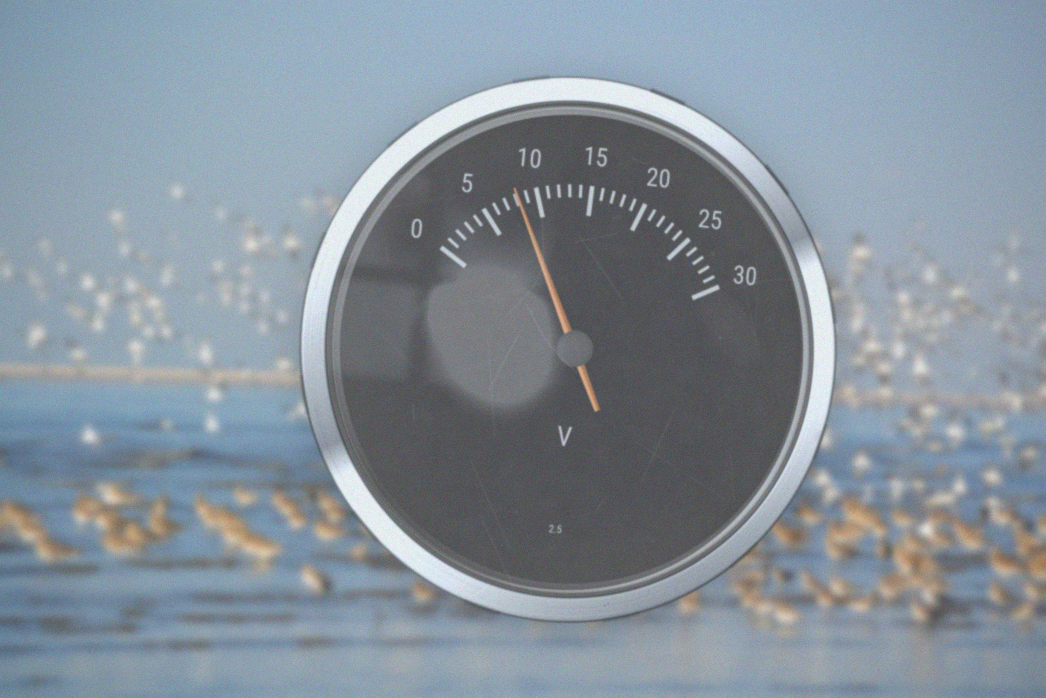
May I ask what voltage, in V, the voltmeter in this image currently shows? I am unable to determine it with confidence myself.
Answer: 8 V
